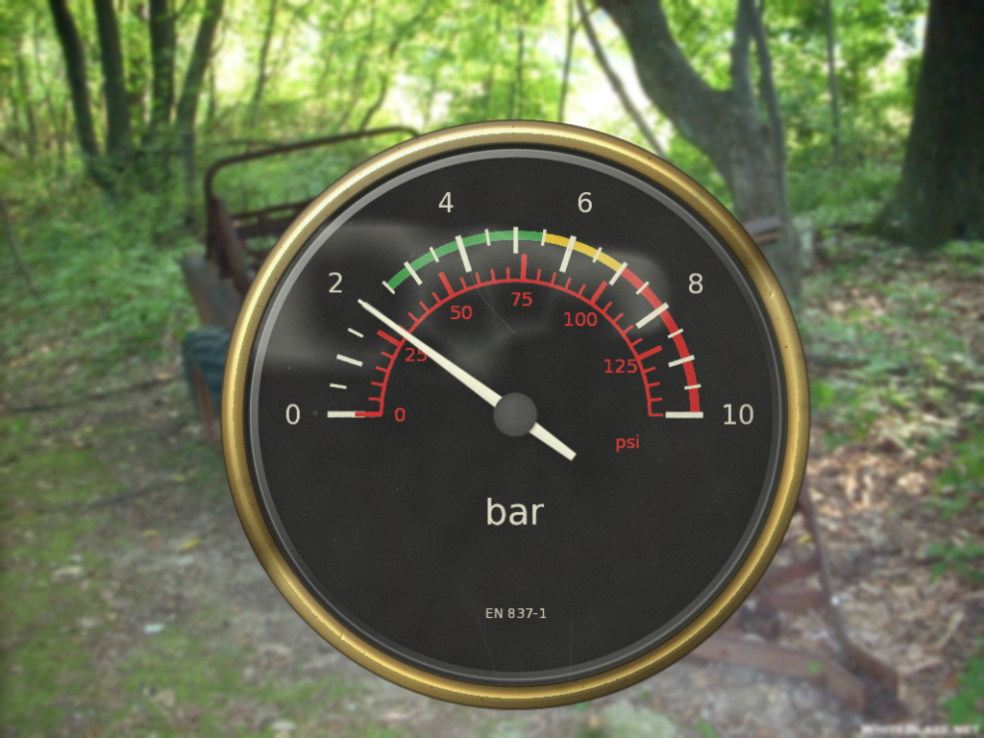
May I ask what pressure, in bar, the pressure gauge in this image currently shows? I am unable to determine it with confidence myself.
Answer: 2 bar
